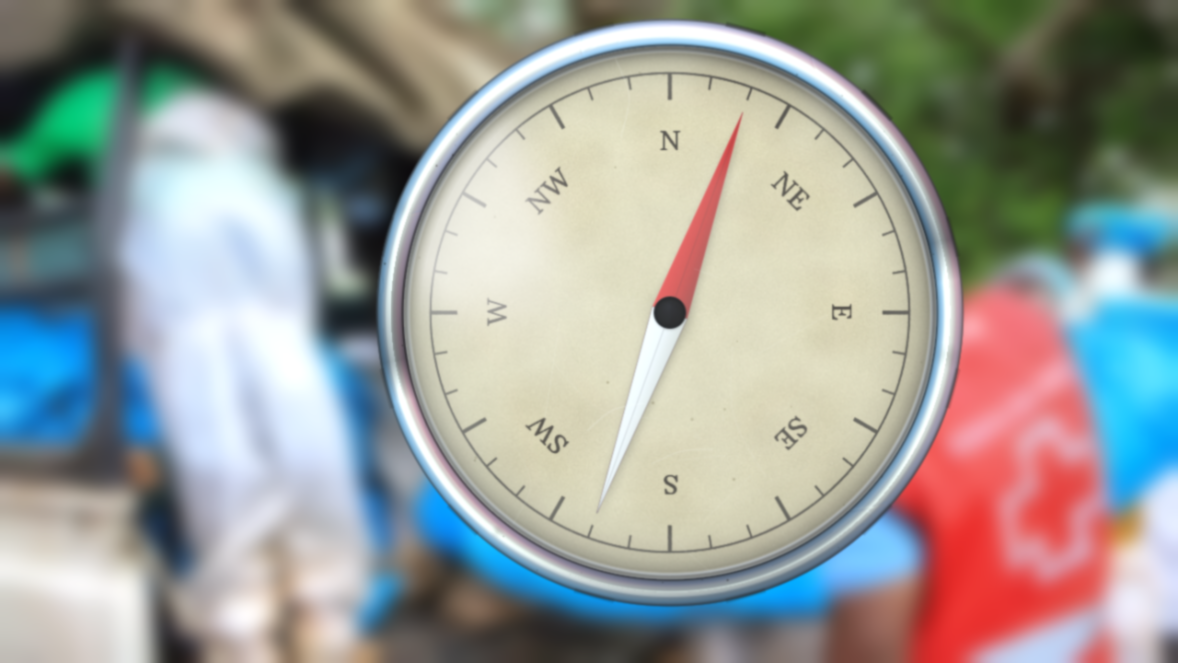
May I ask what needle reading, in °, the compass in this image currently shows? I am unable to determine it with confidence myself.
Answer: 20 °
